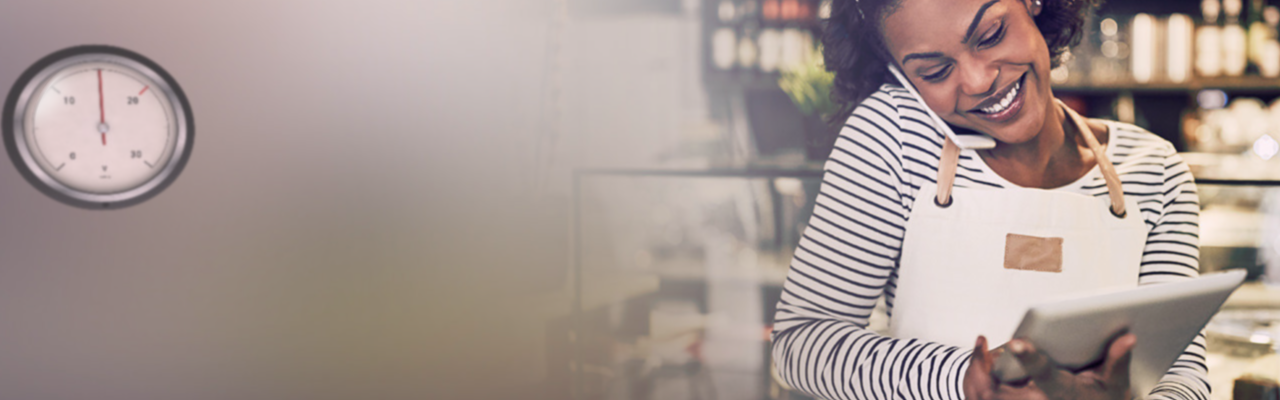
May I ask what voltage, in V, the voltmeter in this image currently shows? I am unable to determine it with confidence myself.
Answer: 15 V
